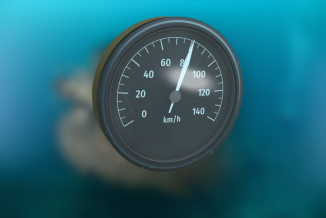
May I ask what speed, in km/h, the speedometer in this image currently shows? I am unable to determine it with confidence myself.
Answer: 80 km/h
